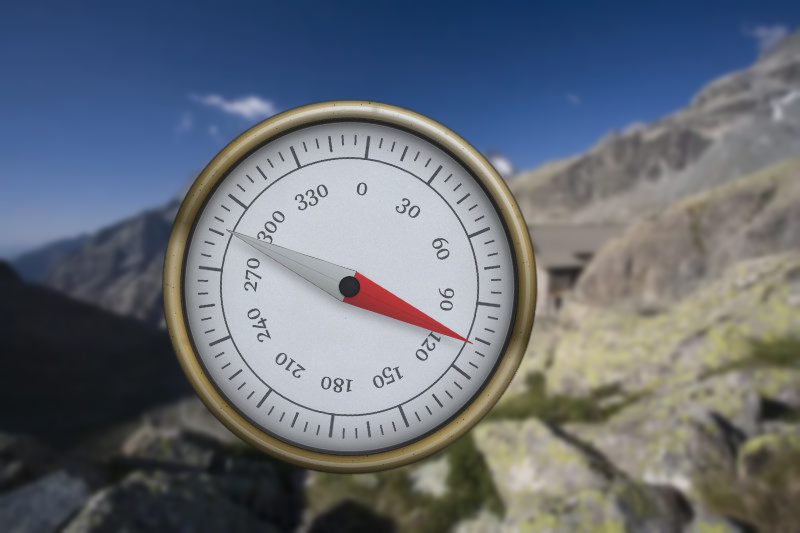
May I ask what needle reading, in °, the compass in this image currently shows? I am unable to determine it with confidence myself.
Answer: 107.5 °
